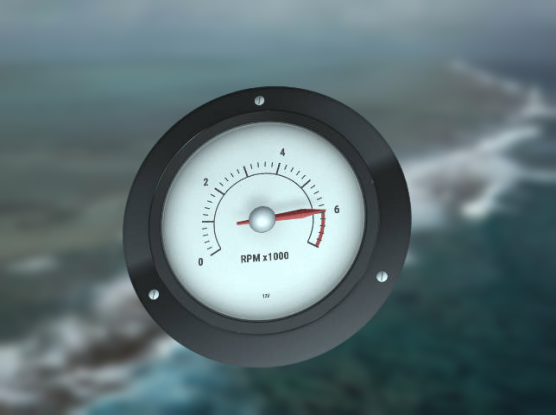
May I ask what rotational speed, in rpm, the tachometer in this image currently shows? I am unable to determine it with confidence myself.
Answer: 6000 rpm
